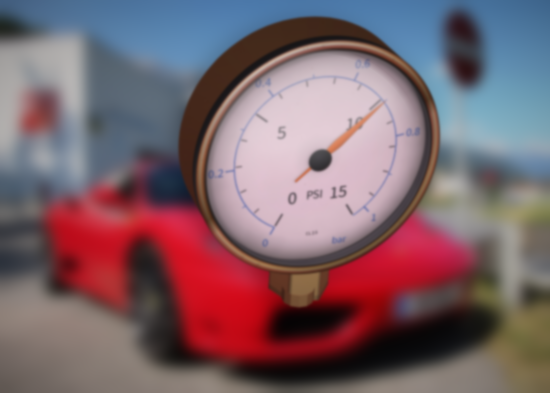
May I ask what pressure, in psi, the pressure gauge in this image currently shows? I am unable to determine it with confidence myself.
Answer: 10 psi
